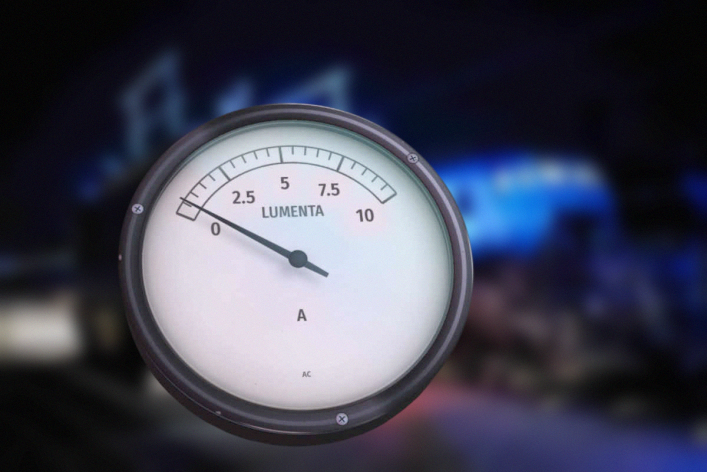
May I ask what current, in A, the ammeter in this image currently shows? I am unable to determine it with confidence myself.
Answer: 0.5 A
